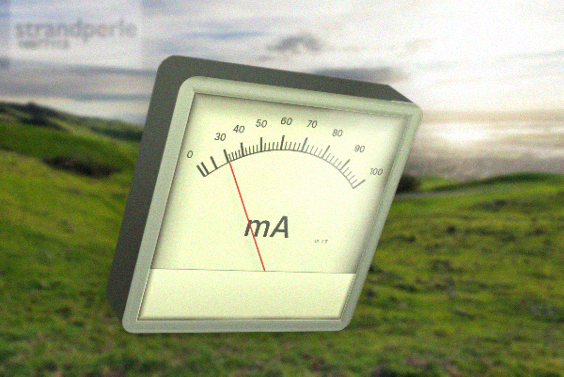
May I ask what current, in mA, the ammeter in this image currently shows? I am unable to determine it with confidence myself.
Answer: 30 mA
